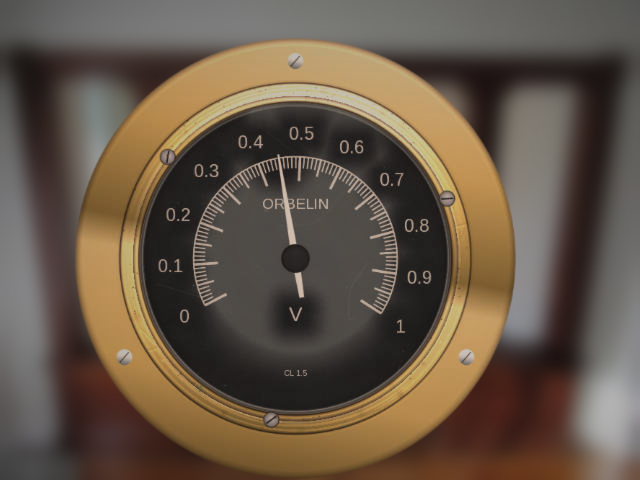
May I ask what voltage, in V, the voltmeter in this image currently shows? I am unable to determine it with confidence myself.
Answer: 0.45 V
